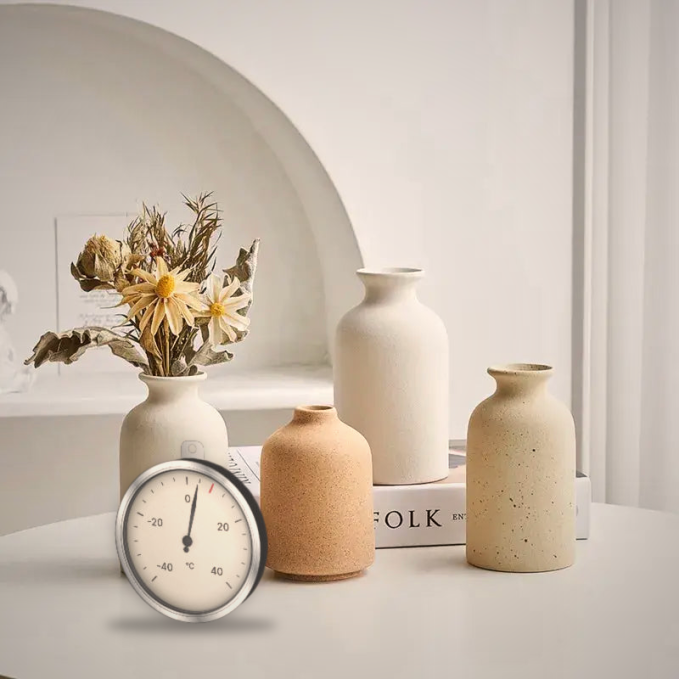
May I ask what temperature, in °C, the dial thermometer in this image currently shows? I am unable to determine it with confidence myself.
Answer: 4 °C
